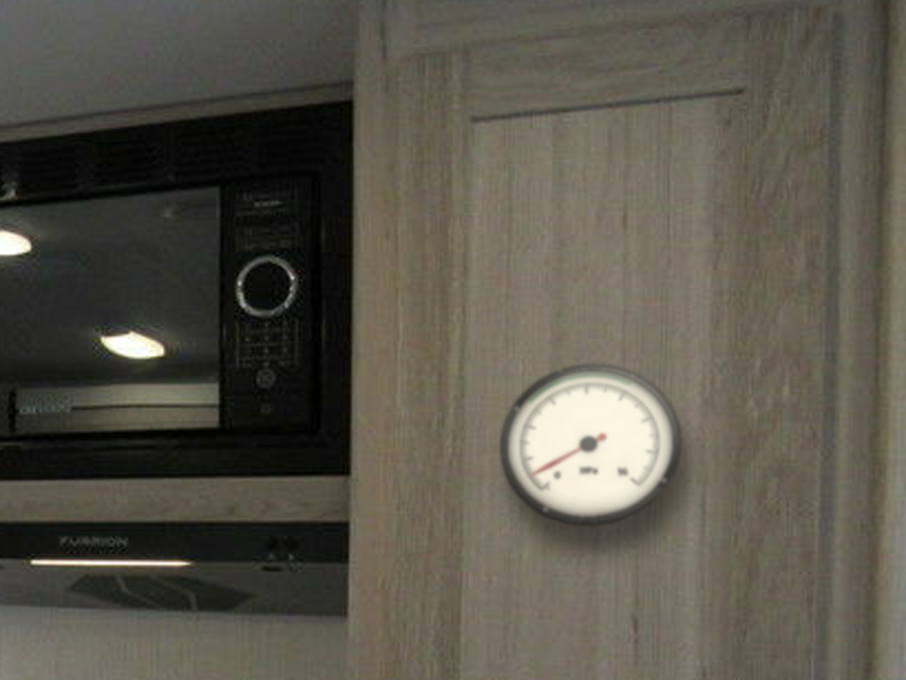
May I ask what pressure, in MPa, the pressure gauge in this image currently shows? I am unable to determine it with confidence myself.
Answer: 1 MPa
